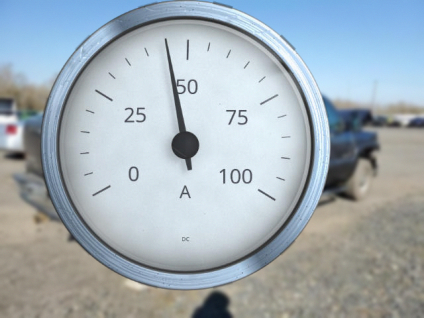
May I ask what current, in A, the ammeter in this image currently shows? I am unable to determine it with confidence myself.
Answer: 45 A
